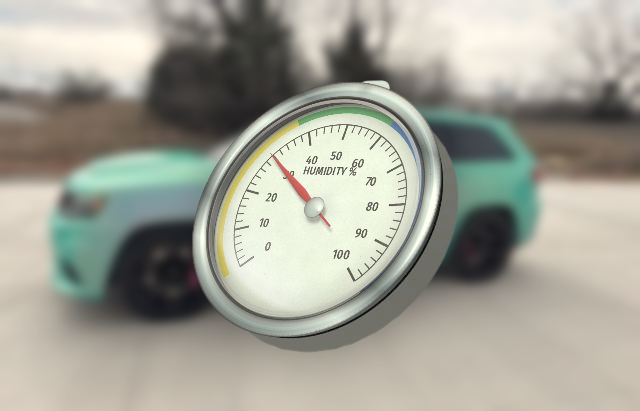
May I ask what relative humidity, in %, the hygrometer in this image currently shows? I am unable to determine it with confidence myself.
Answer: 30 %
